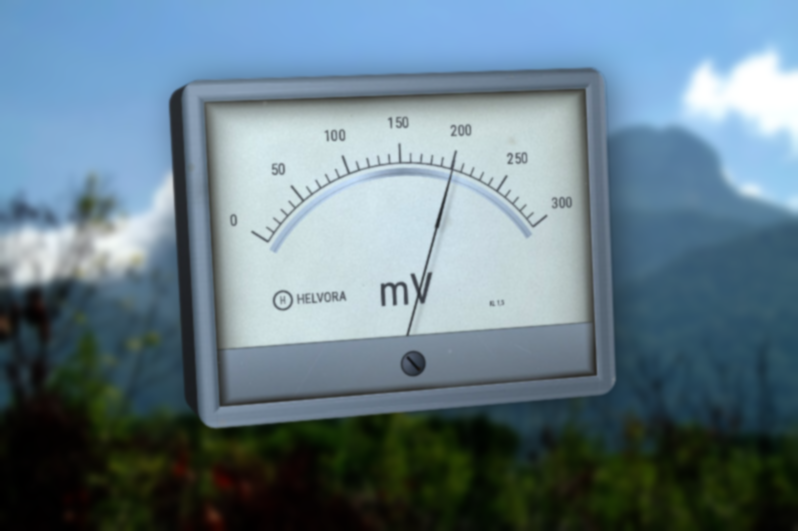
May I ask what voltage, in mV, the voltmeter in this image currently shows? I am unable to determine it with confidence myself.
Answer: 200 mV
